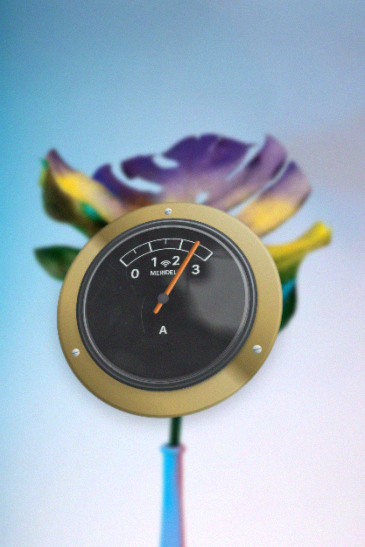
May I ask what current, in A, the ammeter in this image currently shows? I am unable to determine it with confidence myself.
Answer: 2.5 A
